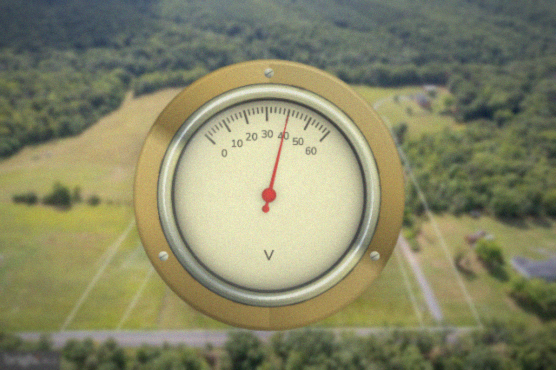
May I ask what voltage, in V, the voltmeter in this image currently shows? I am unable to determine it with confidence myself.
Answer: 40 V
